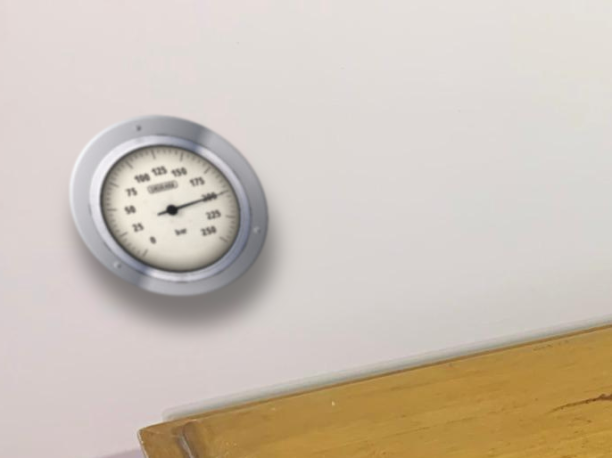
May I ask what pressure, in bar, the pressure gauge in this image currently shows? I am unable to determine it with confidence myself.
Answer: 200 bar
